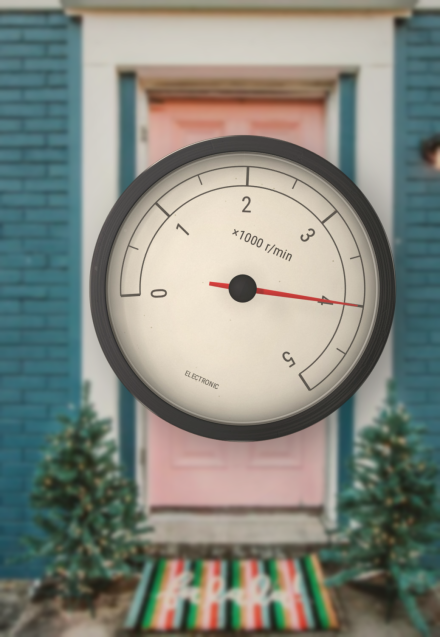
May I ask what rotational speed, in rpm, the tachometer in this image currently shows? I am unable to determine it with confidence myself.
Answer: 4000 rpm
